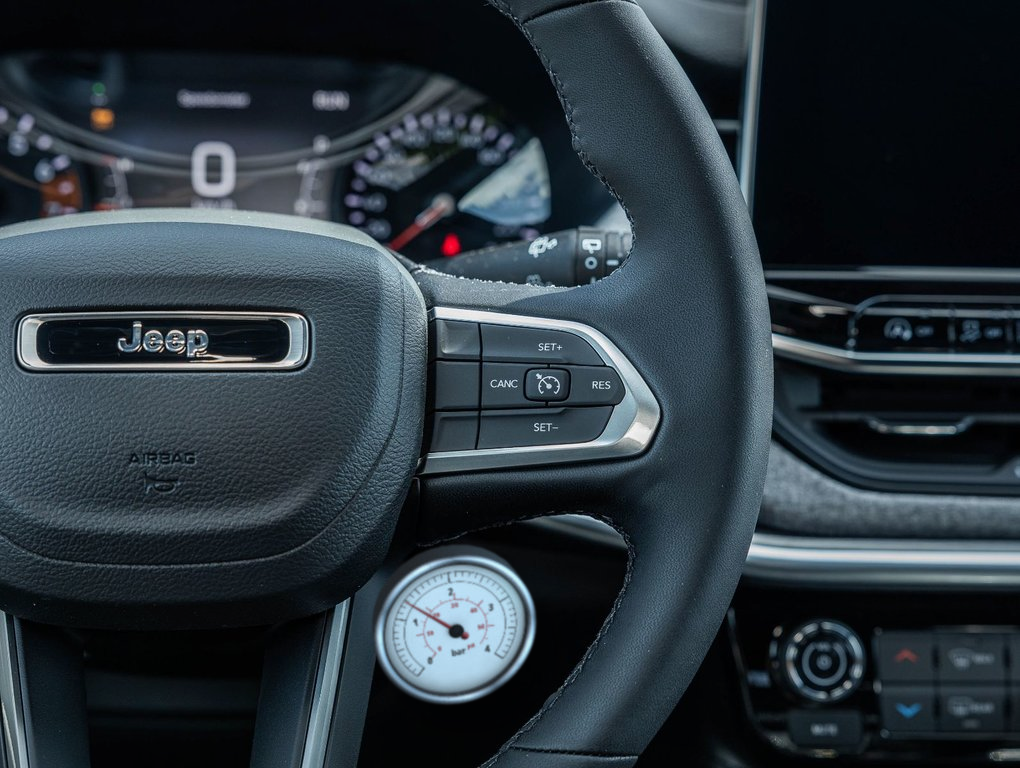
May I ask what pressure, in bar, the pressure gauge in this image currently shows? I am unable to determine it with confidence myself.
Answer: 1.3 bar
